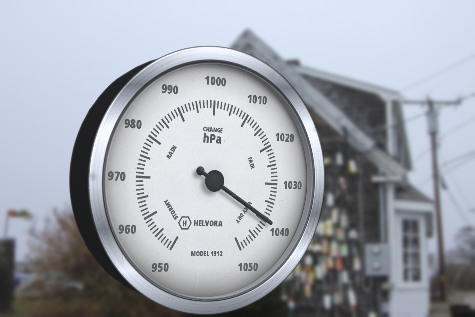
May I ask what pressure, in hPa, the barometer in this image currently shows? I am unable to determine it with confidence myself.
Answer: 1040 hPa
